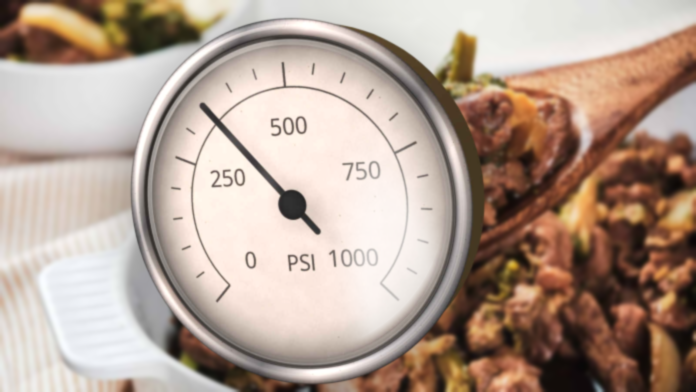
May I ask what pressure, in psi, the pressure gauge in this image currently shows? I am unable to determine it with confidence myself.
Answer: 350 psi
